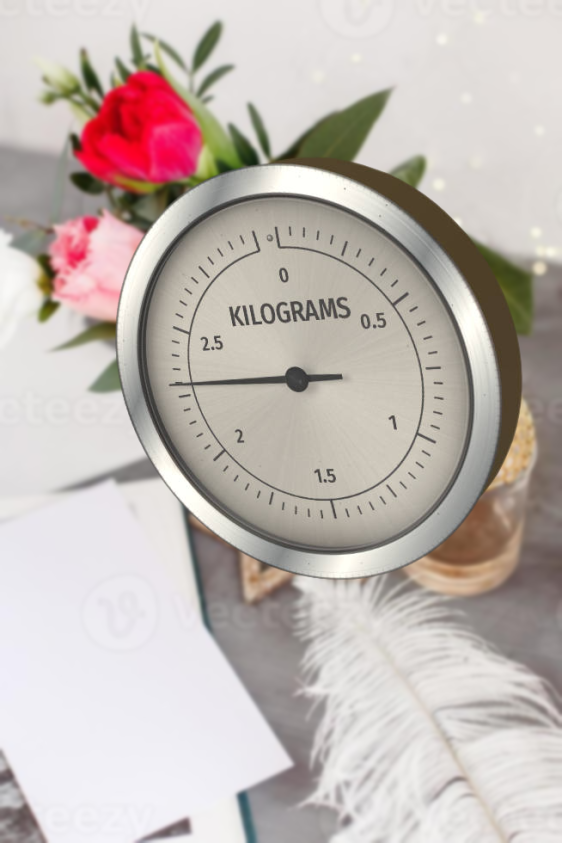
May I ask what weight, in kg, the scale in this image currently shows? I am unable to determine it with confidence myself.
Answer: 2.3 kg
